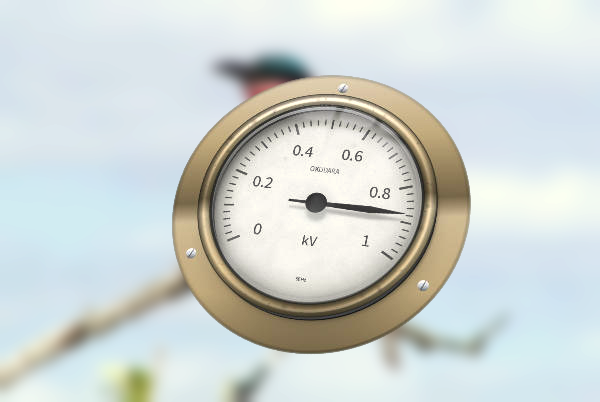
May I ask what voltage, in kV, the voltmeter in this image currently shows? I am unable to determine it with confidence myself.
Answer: 0.88 kV
